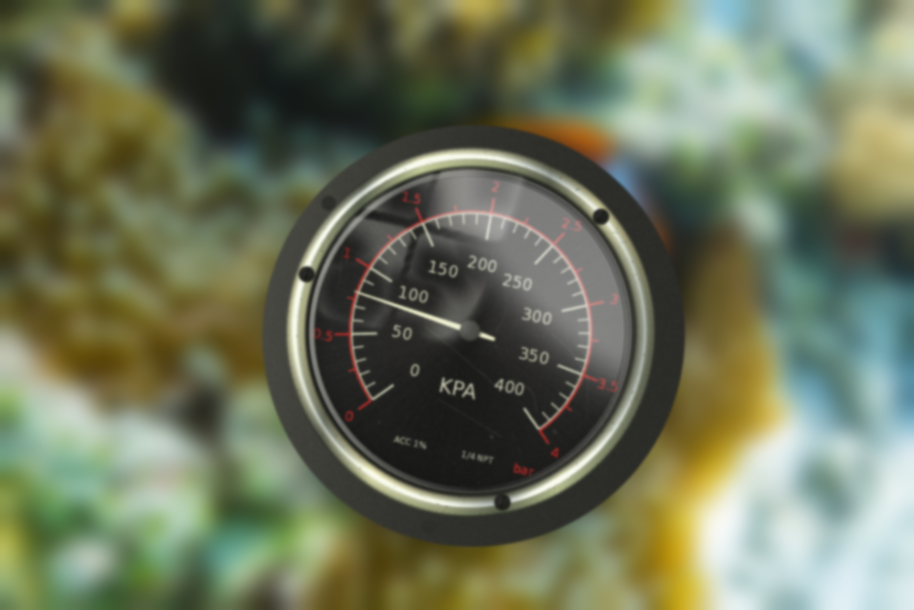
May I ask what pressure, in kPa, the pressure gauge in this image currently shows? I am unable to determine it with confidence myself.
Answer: 80 kPa
